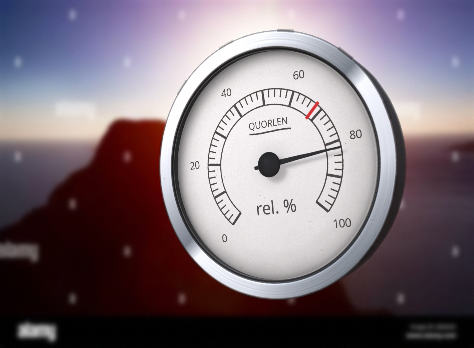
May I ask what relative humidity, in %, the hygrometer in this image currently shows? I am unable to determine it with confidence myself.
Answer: 82 %
